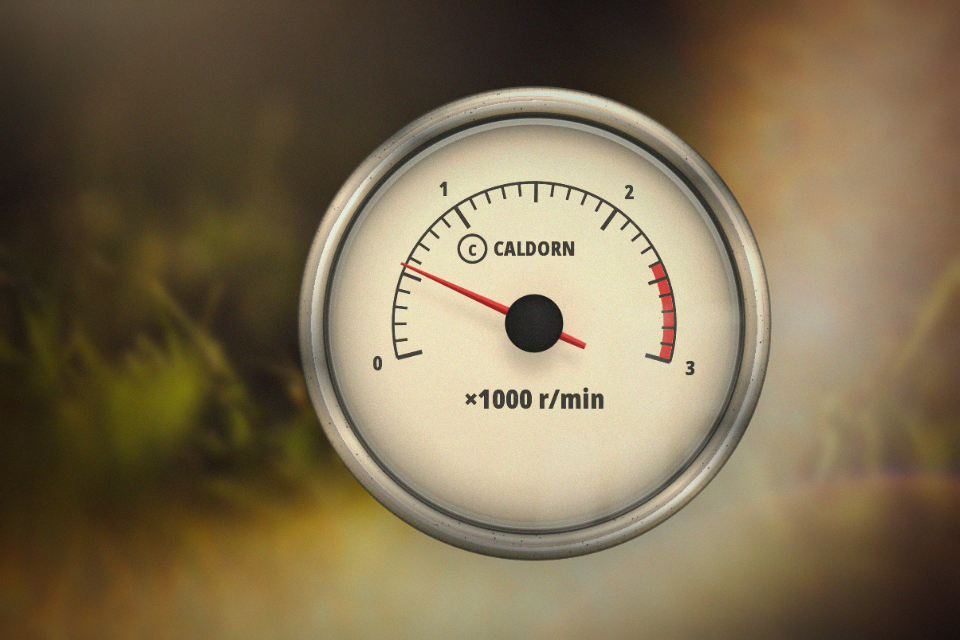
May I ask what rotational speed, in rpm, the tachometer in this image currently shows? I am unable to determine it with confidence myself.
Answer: 550 rpm
